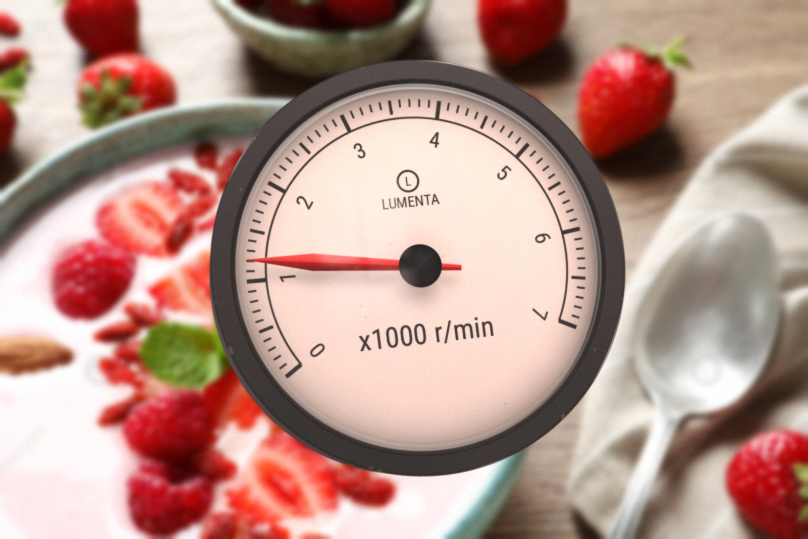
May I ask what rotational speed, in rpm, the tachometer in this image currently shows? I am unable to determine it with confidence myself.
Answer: 1200 rpm
